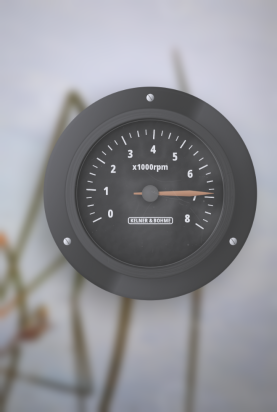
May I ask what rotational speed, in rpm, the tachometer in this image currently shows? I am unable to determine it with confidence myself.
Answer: 6875 rpm
